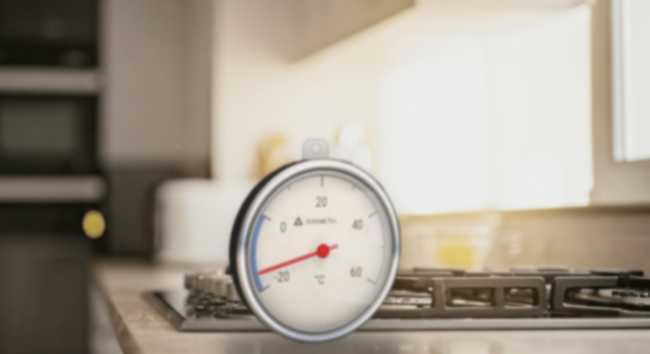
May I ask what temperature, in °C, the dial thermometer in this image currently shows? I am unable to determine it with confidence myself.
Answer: -15 °C
